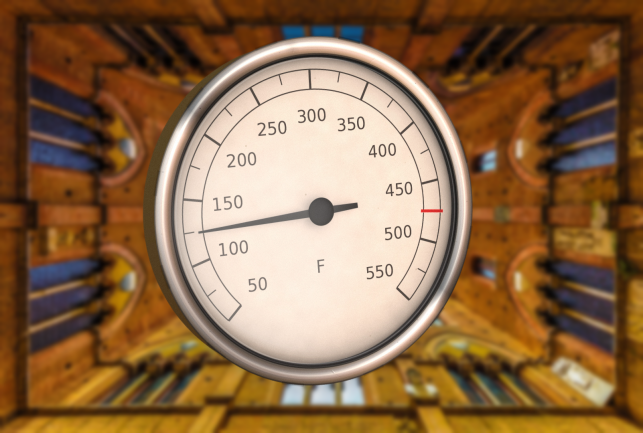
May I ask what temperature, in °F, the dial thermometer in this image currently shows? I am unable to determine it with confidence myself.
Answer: 125 °F
